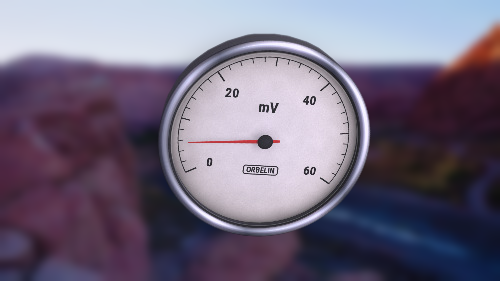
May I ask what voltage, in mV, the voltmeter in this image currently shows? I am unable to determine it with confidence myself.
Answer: 6 mV
